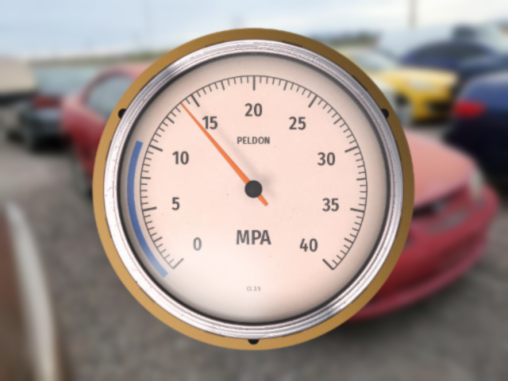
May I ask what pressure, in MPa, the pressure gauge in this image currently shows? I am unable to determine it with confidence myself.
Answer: 14 MPa
